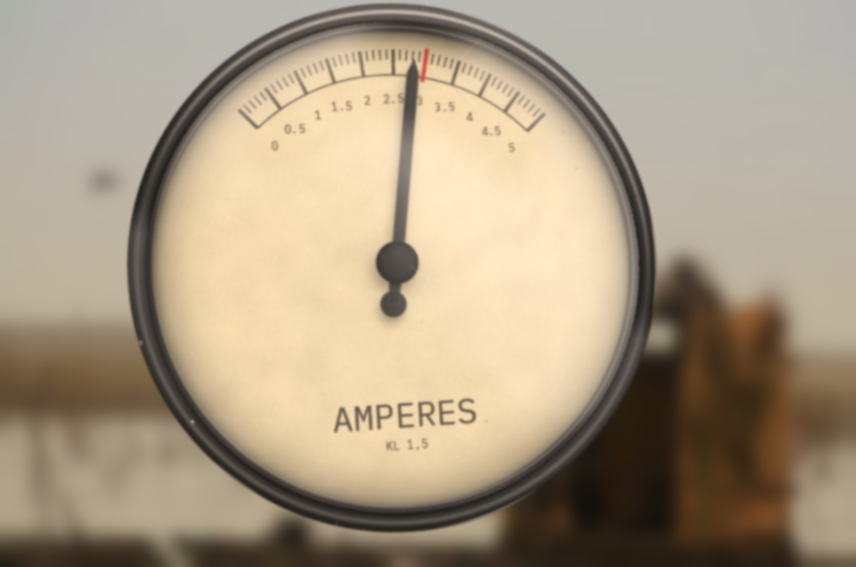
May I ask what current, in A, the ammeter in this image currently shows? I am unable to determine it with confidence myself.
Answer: 2.8 A
